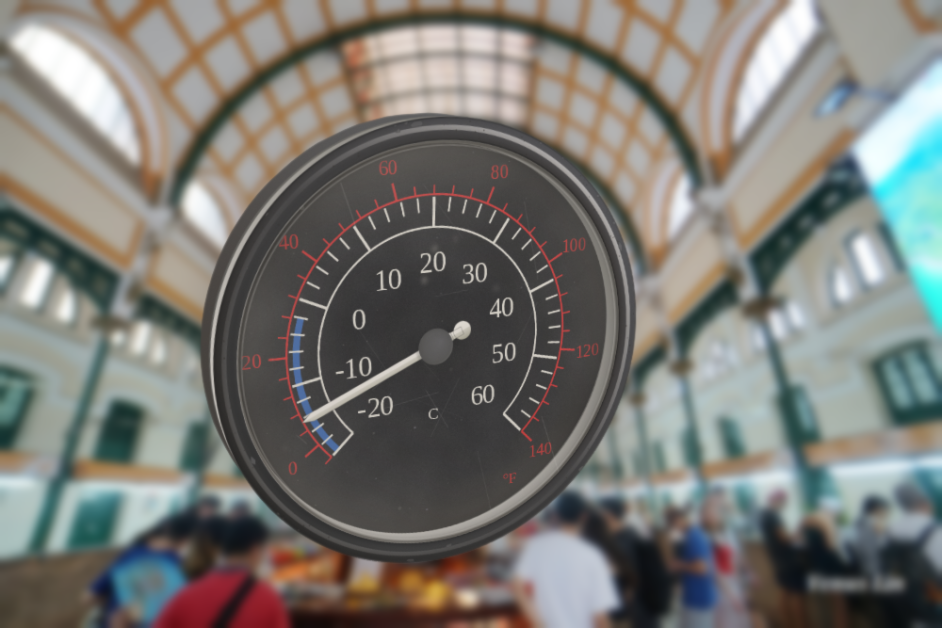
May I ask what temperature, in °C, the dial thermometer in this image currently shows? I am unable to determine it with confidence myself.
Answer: -14 °C
